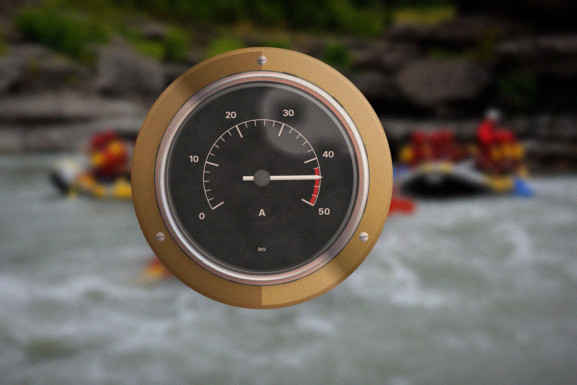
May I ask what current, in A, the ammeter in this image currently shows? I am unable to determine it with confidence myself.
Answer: 44 A
